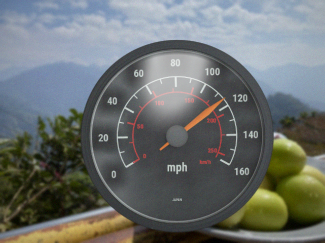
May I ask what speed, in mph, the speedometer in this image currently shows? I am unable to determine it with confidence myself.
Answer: 115 mph
